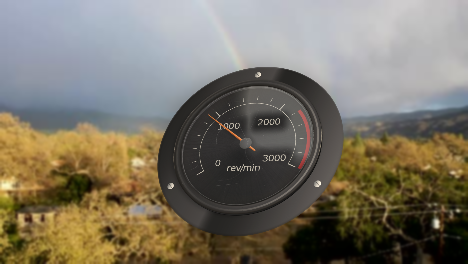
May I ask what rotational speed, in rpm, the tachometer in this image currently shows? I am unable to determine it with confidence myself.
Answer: 900 rpm
